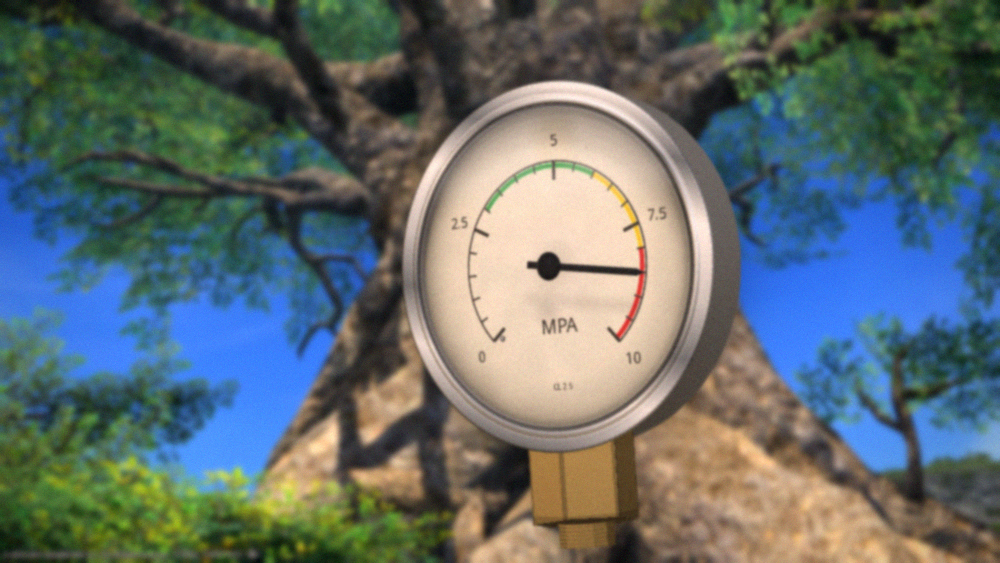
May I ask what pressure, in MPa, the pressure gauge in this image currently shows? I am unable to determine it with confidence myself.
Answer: 8.5 MPa
